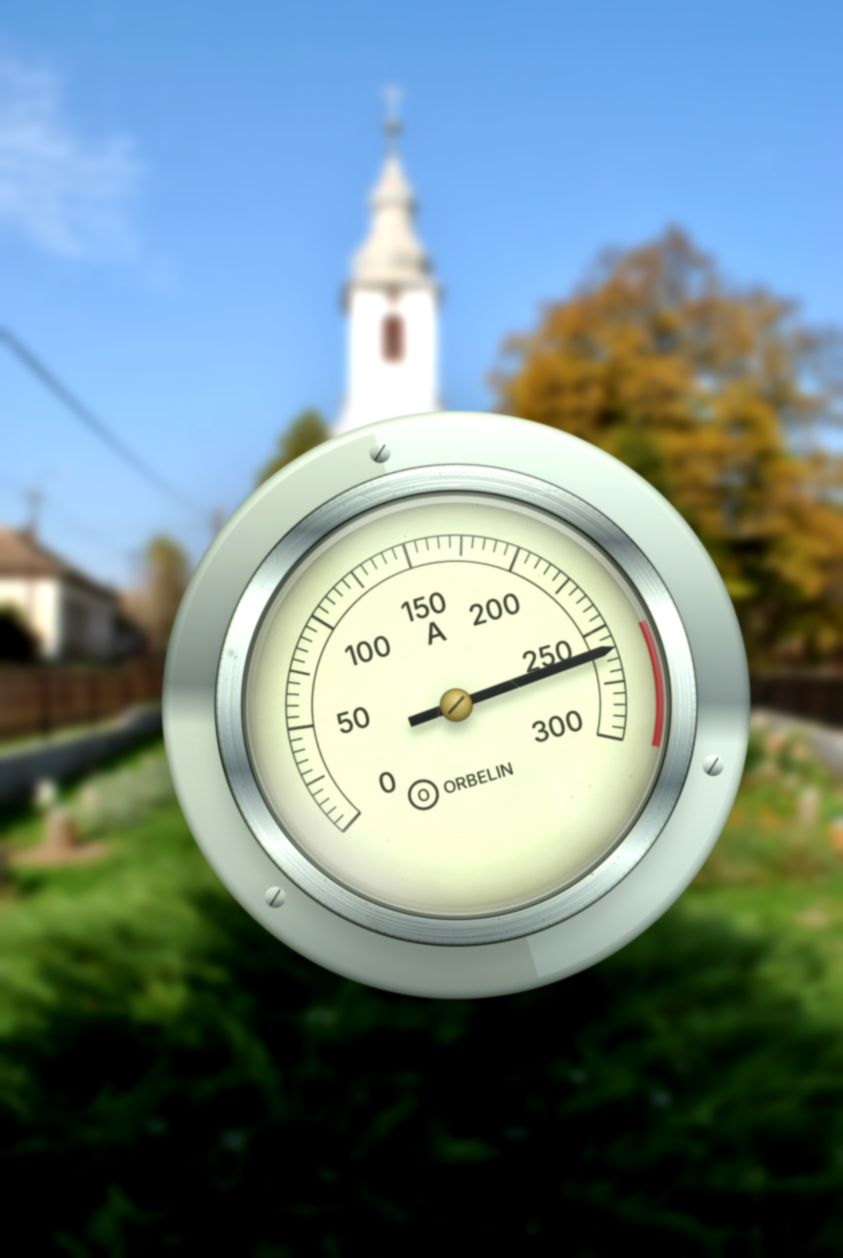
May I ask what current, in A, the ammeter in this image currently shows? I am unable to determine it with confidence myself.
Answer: 260 A
